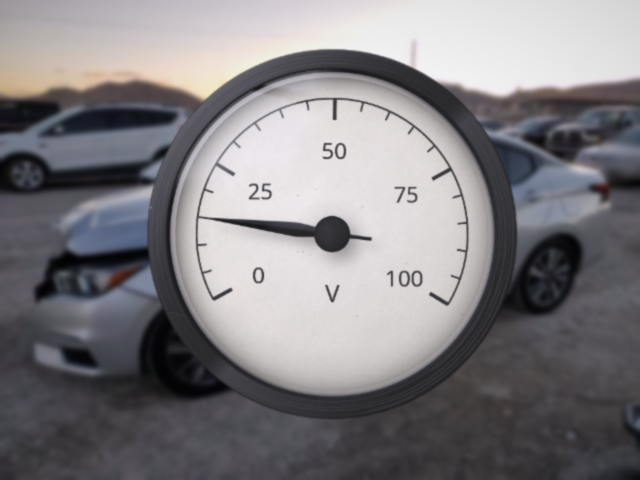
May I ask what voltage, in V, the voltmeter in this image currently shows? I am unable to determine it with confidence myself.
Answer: 15 V
